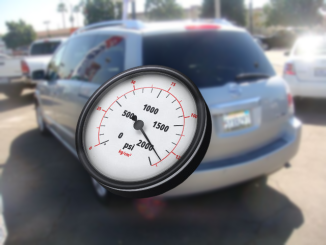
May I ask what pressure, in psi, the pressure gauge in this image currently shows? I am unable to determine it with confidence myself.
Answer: 1900 psi
